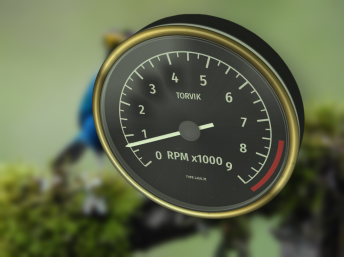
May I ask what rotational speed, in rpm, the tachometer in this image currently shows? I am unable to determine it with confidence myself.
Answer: 750 rpm
